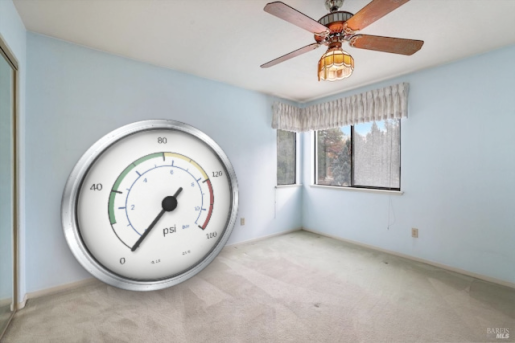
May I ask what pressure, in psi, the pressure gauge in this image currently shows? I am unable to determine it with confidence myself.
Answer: 0 psi
